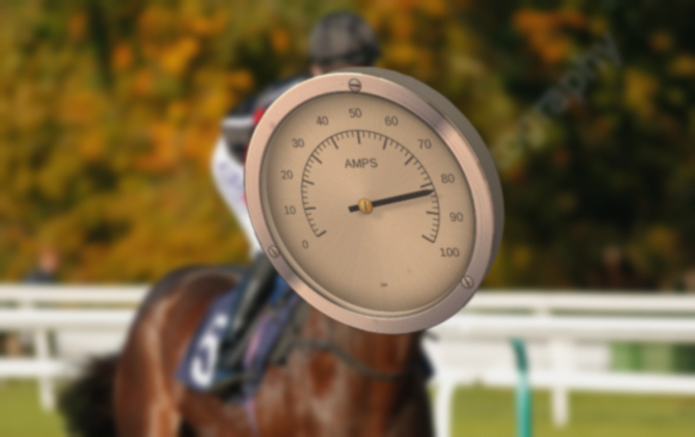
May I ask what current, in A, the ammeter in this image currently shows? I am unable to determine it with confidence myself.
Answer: 82 A
